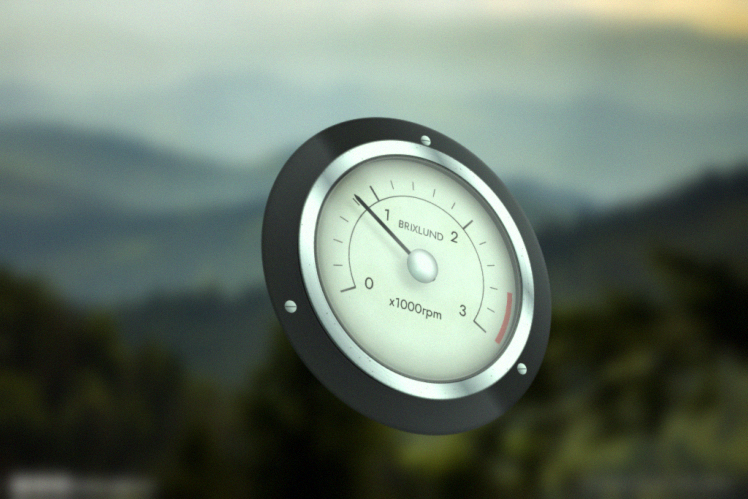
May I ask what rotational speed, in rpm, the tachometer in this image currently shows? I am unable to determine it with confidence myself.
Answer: 800 rpm
